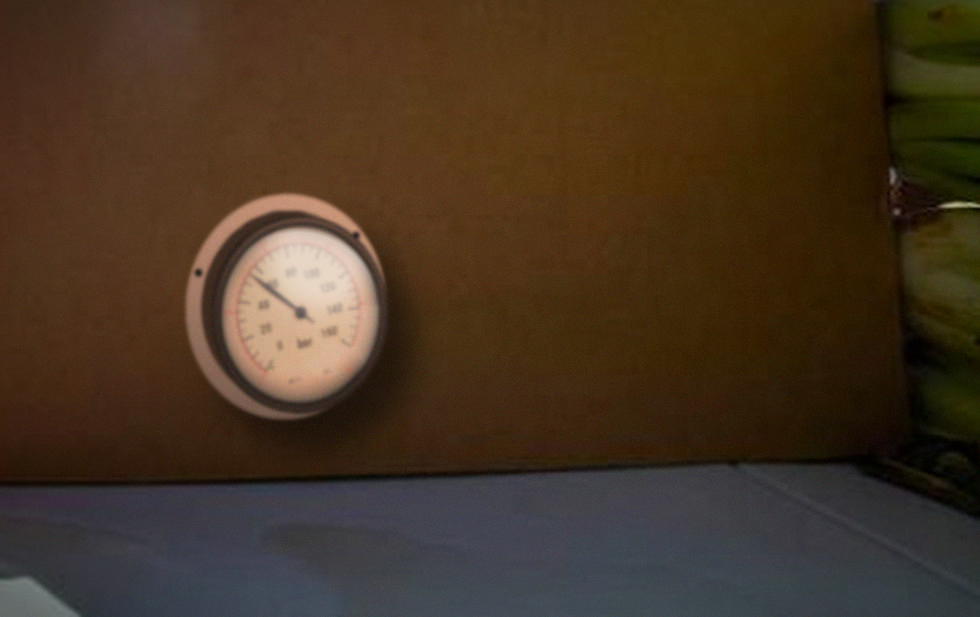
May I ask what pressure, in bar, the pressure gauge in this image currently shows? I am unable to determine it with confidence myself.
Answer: 55 bar
